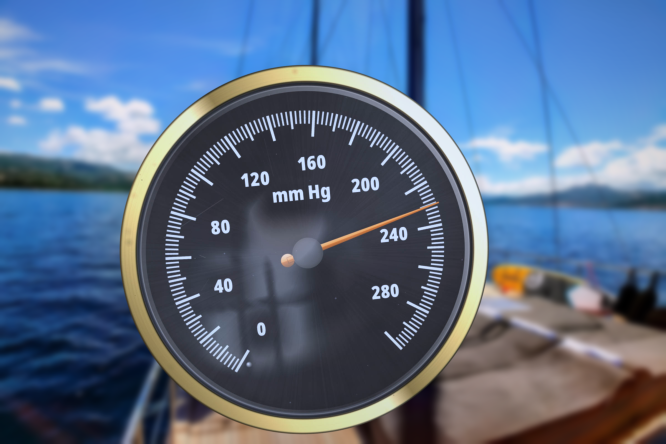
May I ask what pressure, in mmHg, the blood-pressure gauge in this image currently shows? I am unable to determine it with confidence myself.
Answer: 230 mmHg
